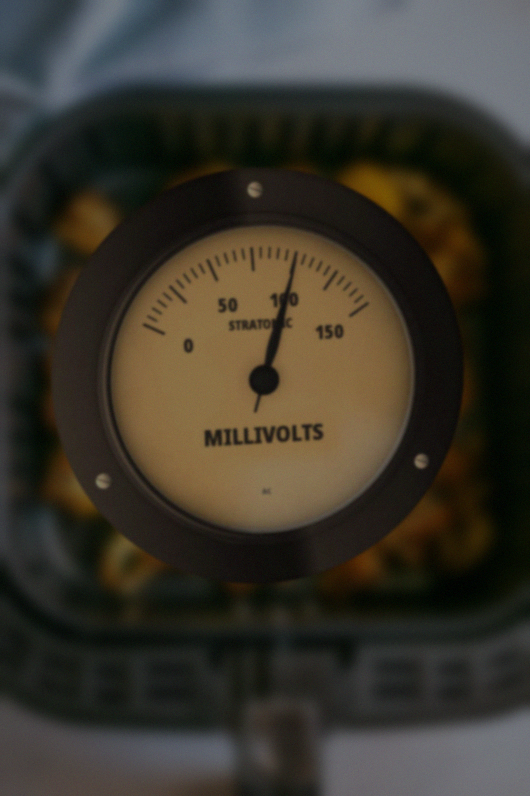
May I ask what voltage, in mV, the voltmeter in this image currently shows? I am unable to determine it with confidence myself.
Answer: 100 mV
